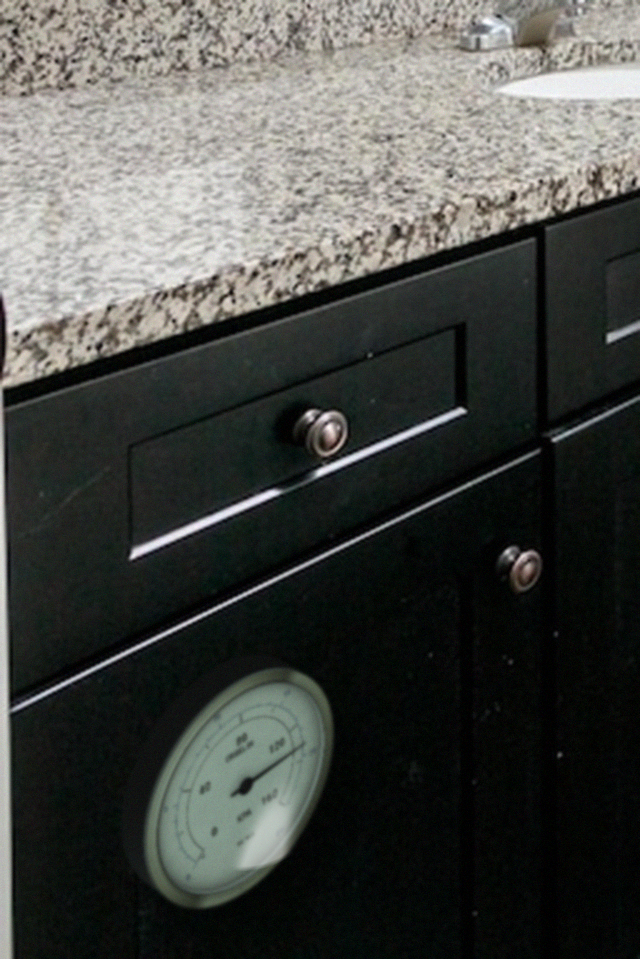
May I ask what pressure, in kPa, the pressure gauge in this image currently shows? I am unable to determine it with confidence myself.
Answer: 130 kPa
